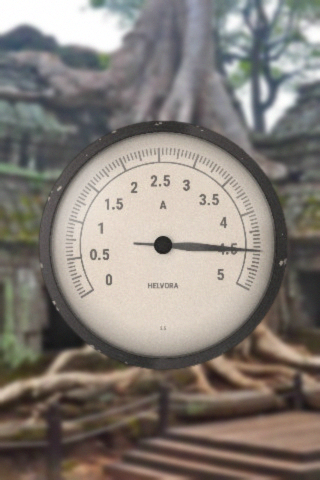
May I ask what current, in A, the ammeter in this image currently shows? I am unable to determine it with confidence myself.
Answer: 4.5 A
